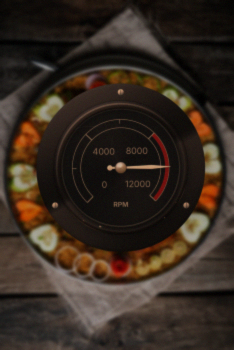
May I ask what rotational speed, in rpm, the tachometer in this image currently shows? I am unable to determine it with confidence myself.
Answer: 10000 rpm
